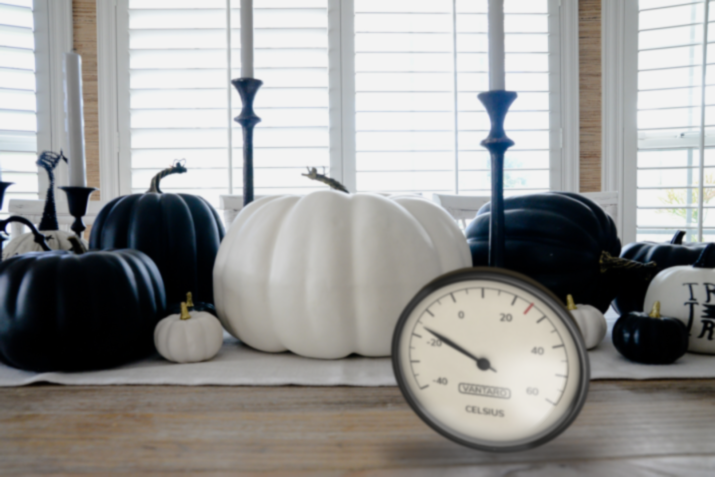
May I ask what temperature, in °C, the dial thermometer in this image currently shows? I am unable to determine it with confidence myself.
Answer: -15 °C
